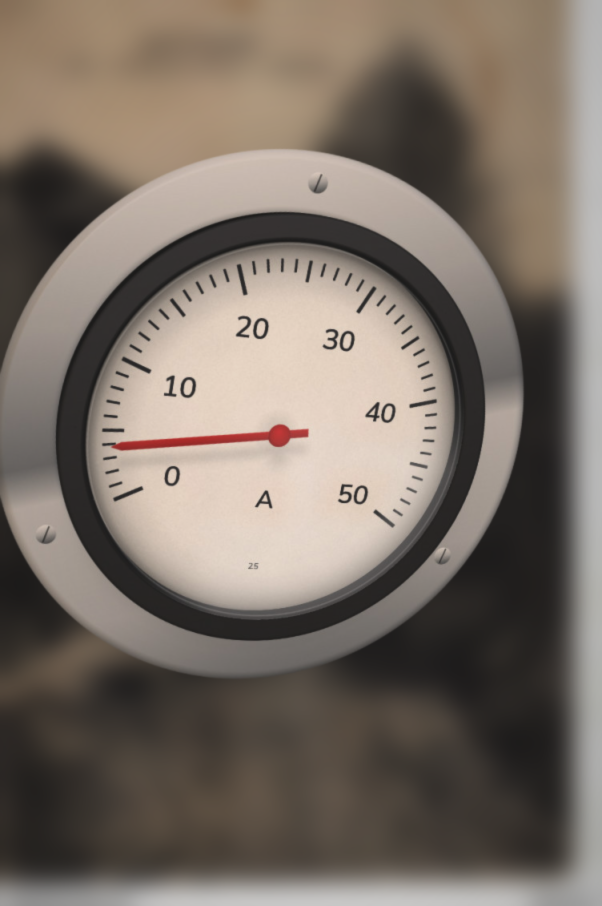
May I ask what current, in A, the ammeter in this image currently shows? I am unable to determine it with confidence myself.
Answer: 4 A
